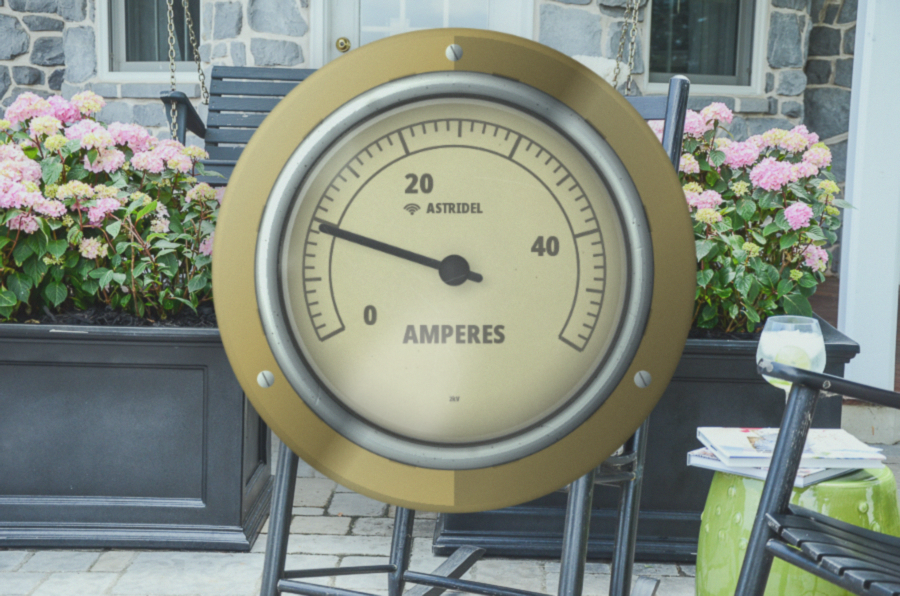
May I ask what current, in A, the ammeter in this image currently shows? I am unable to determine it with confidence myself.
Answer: 9.5 A
